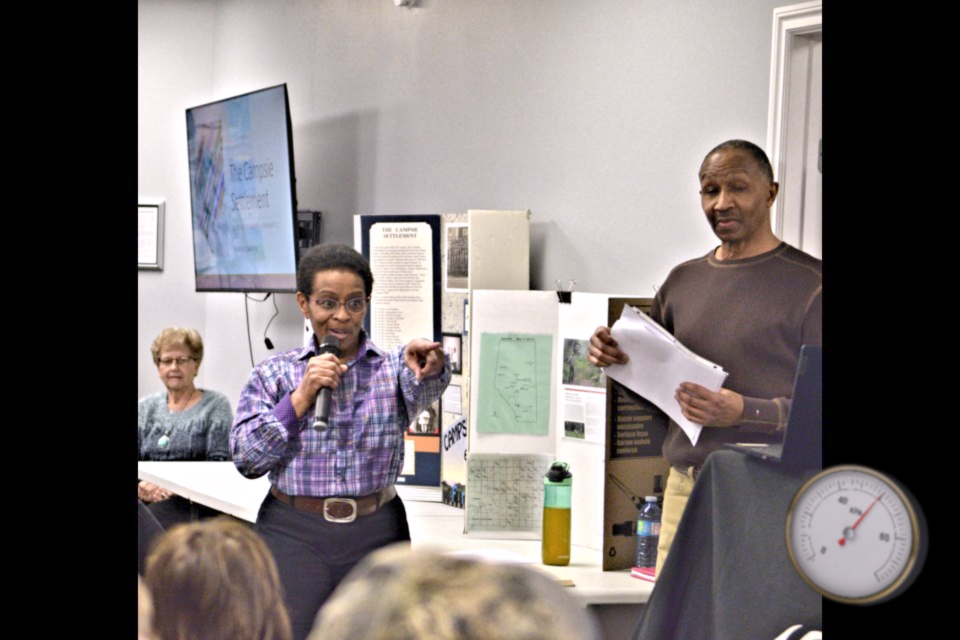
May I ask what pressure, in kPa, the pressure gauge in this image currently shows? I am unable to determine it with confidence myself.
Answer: 60 kPa
